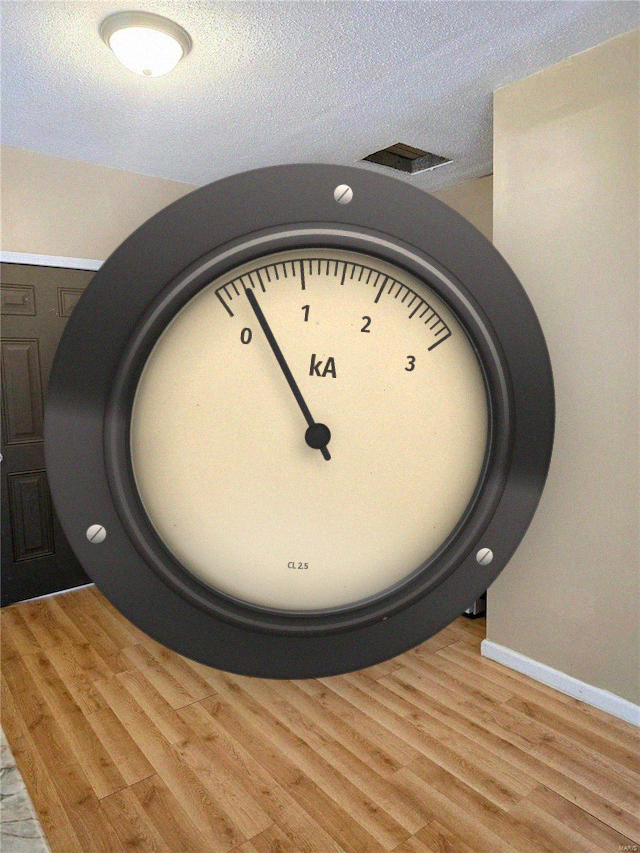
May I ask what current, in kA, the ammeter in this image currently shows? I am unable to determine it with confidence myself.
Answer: 0.3 kA
